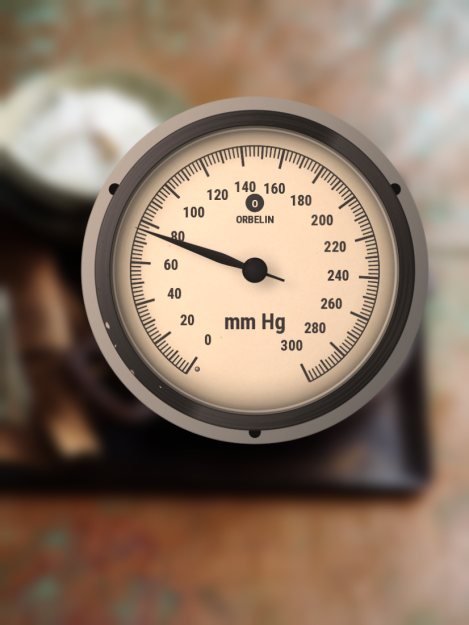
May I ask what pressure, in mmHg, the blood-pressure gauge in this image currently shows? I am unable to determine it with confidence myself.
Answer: 76 mmHg
